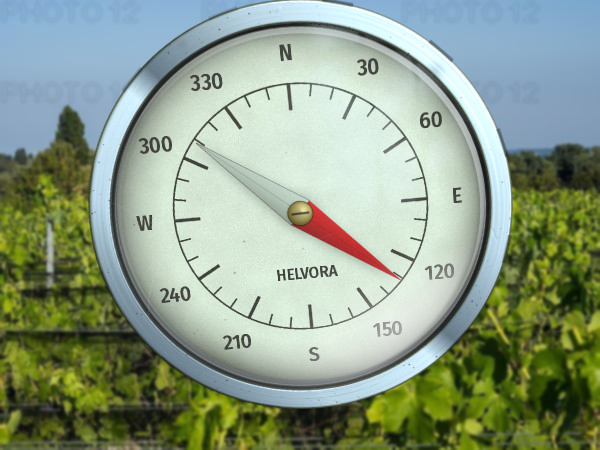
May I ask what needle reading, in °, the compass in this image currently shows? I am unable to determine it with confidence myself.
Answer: 130 °
